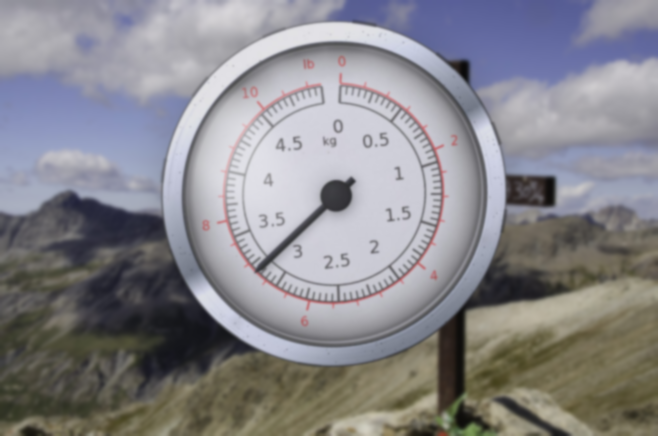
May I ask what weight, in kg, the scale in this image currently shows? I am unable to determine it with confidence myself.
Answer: 3.2 kg
